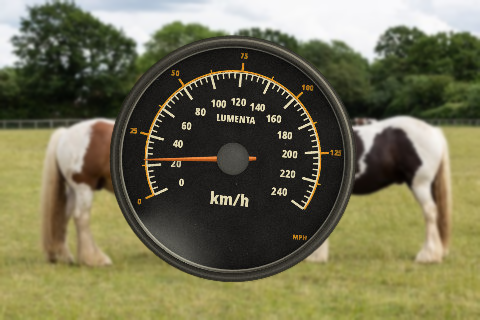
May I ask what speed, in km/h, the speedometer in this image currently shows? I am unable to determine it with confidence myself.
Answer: 24 km/h
